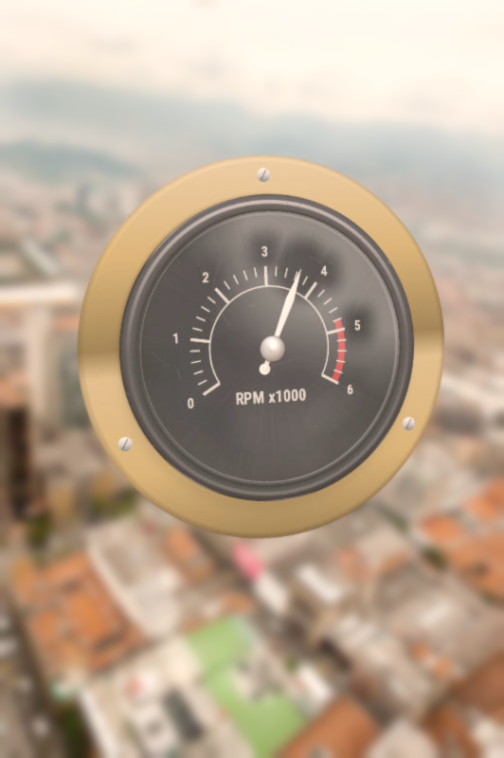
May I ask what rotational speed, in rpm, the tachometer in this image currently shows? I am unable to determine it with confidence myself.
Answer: 3600 rpm
